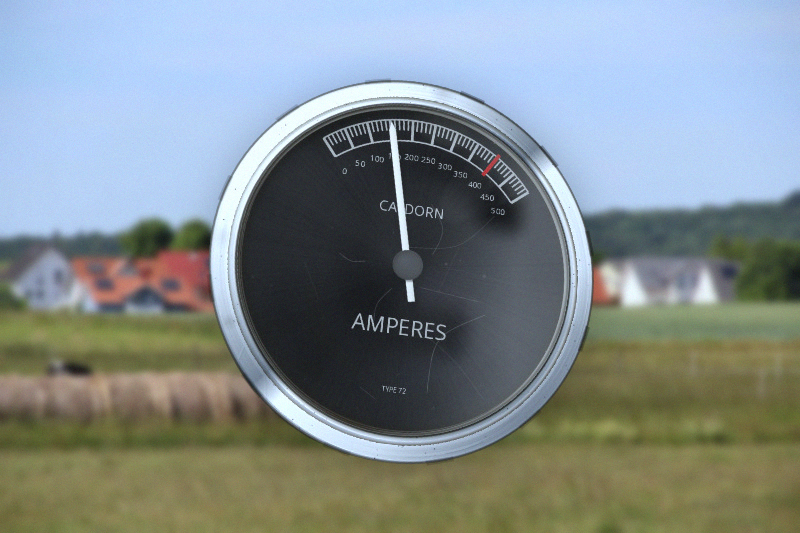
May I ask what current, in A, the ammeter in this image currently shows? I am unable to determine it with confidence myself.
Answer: 150 A
